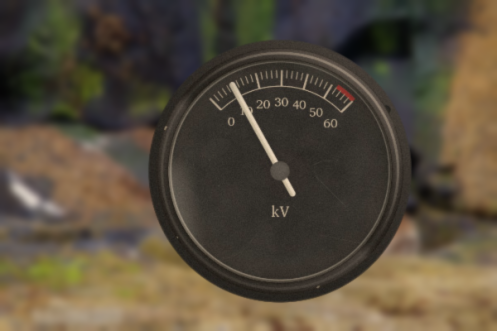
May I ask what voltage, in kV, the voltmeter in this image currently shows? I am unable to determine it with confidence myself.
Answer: 10 kV
